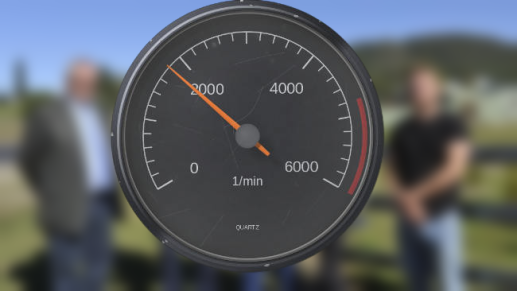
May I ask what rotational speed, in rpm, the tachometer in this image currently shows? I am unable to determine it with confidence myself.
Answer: 1800 rpm
